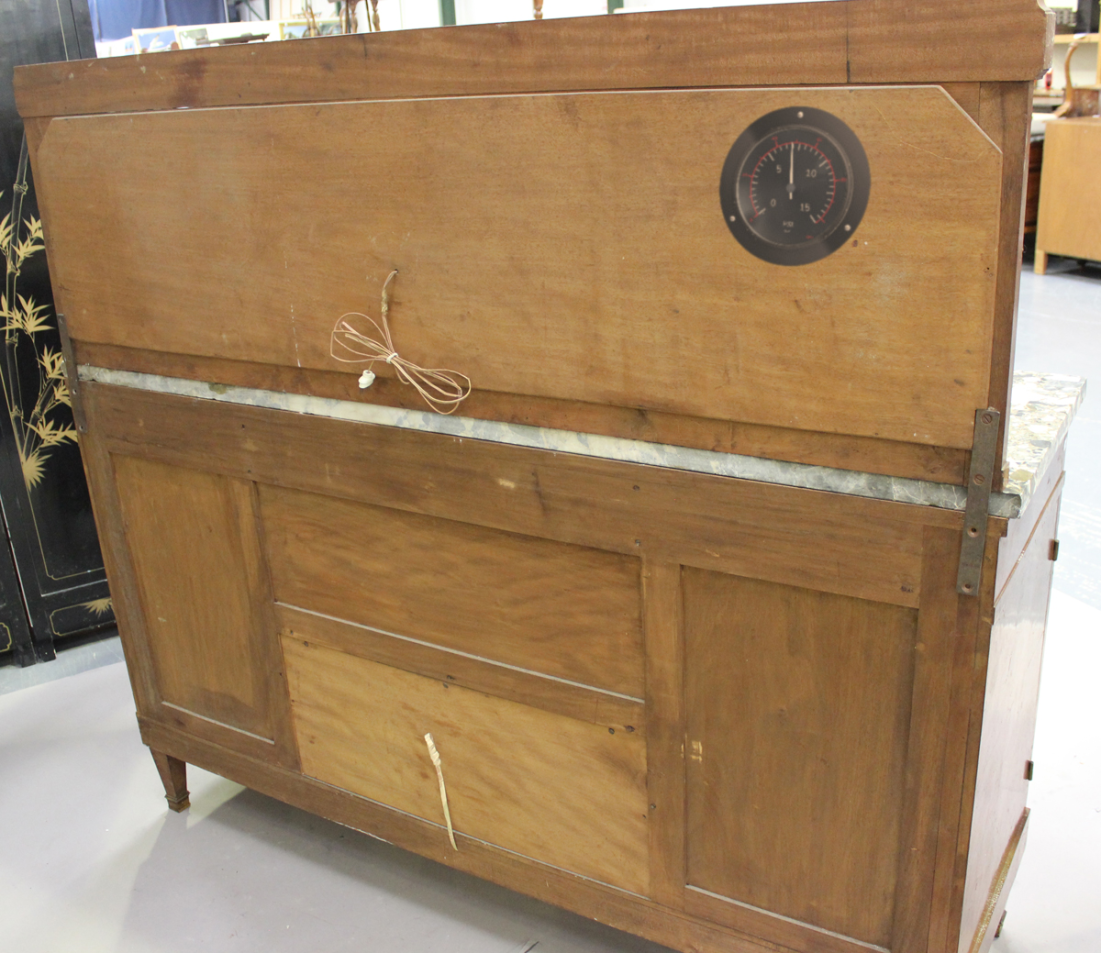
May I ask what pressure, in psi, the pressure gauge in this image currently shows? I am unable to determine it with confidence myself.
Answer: 7 psi
